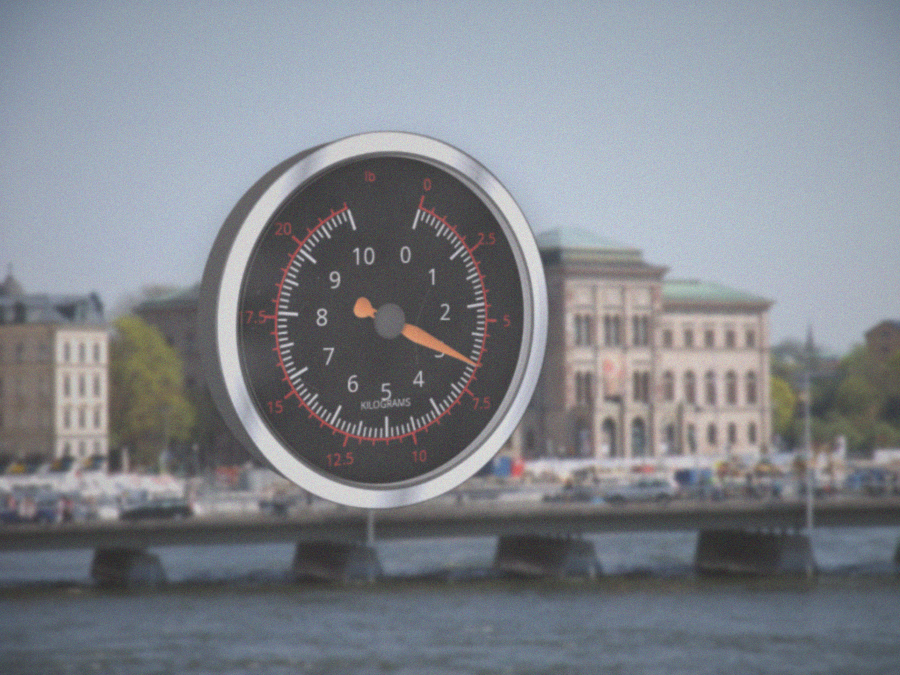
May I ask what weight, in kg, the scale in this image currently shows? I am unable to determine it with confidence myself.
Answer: 3 kg
